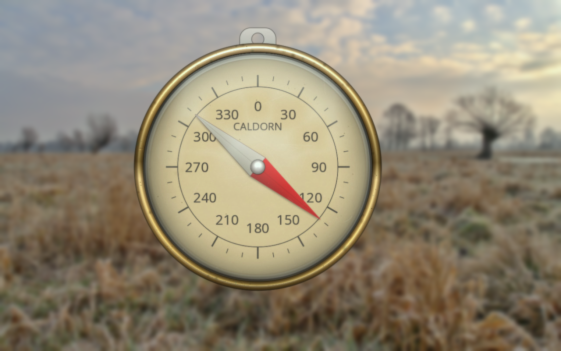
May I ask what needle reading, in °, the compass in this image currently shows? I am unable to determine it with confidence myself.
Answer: 130 °
